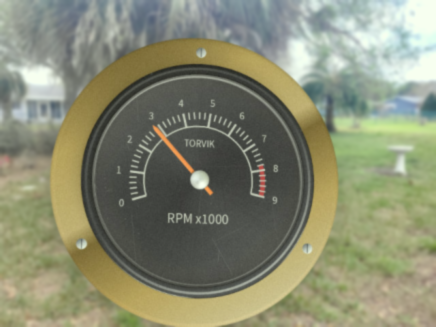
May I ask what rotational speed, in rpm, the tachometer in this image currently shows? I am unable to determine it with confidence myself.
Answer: 2800 rpm
